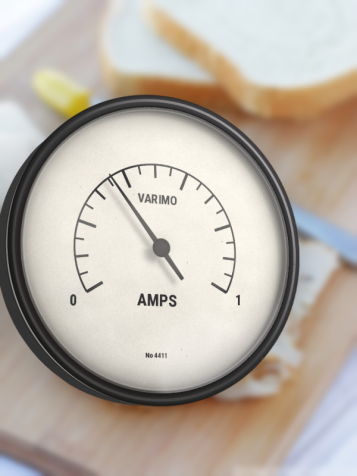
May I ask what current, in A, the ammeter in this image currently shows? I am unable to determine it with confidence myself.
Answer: 0.35 A
